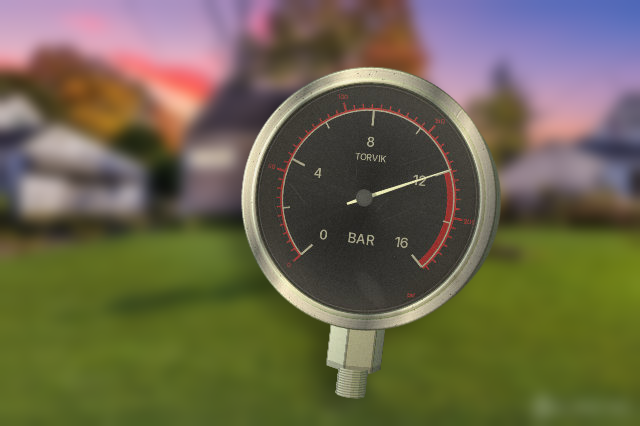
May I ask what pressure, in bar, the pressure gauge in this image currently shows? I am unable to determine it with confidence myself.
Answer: 12 bar
